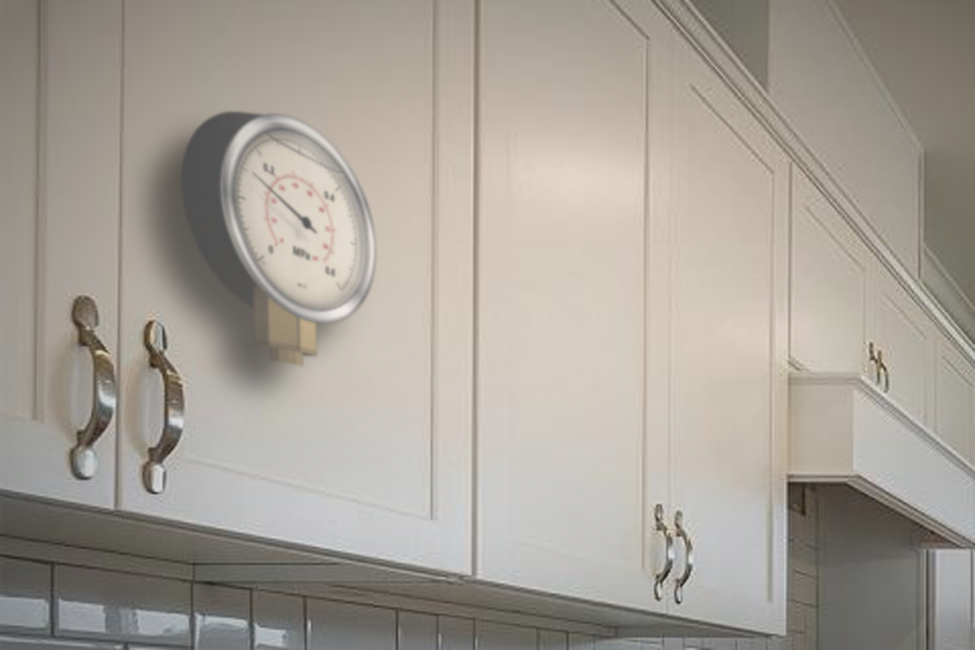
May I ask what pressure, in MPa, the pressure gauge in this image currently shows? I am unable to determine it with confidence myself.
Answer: 0.15 MPa
